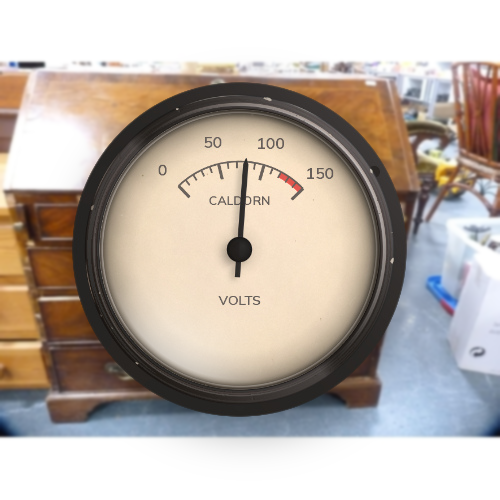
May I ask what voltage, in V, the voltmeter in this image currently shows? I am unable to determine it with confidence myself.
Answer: 80 V
